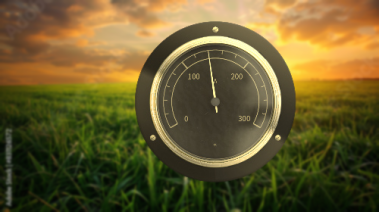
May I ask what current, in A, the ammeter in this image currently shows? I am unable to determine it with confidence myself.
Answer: 140 A
